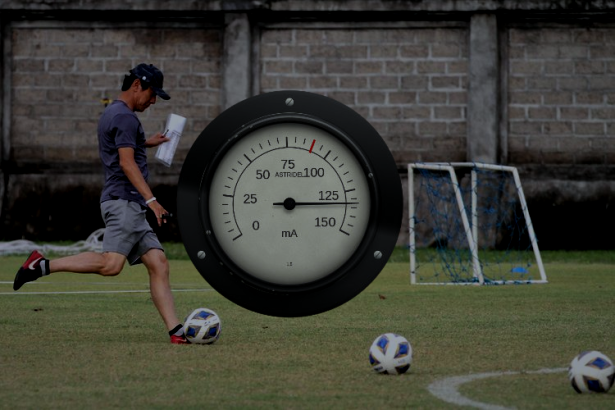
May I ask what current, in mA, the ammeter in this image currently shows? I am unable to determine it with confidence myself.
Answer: 132.5 mA
